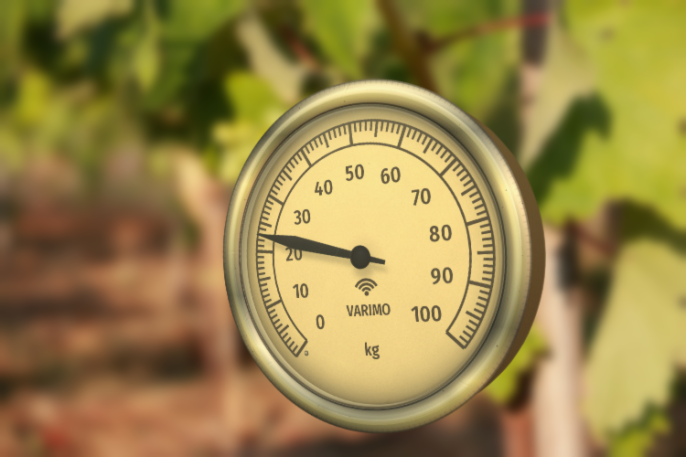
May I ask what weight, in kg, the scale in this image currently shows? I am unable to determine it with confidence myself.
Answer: 23 kg
